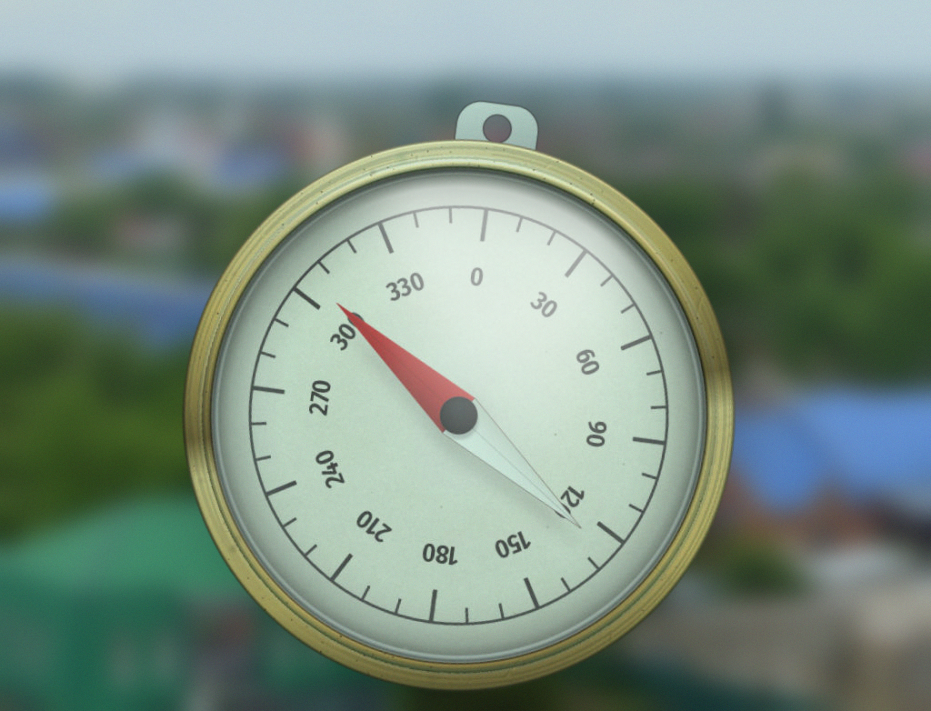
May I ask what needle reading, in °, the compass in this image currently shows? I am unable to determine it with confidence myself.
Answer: 305 °
